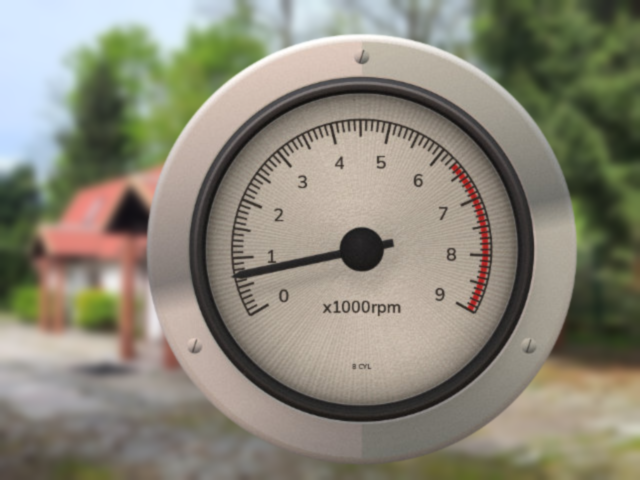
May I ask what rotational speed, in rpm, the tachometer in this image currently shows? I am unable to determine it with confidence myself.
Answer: 700 rpm
